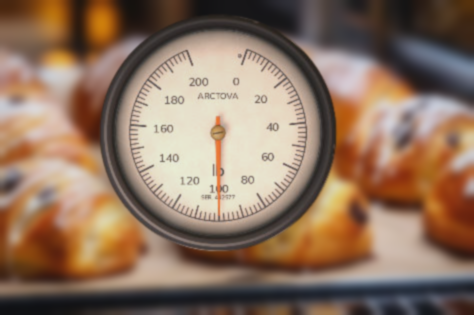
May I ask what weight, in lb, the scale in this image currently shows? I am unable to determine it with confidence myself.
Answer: 100 lb
